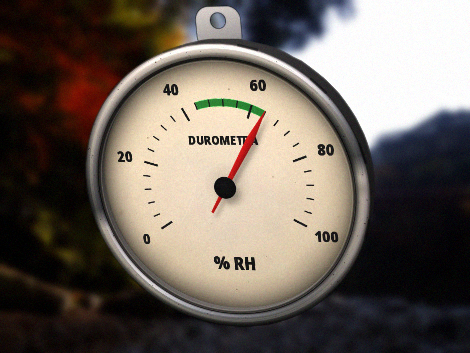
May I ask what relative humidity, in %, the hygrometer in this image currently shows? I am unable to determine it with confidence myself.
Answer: 64 %
